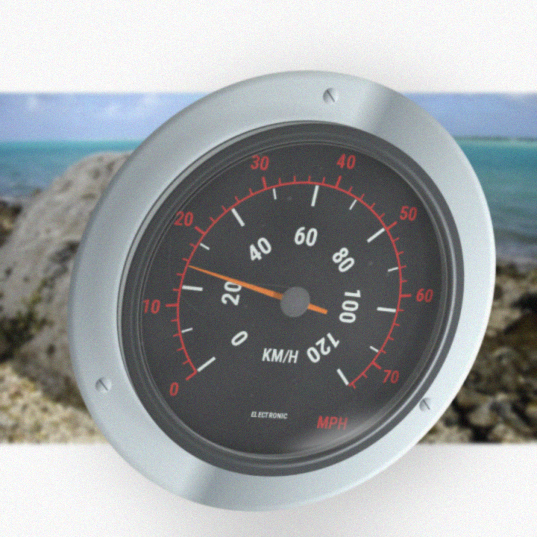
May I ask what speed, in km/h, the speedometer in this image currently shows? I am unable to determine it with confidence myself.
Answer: 25 km/h
